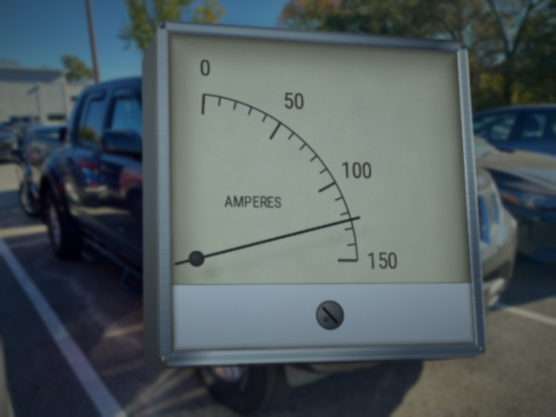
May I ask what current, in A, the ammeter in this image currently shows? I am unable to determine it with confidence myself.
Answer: 125 A
